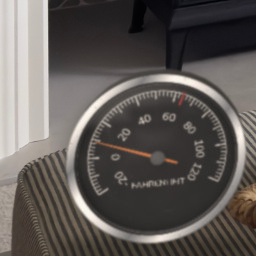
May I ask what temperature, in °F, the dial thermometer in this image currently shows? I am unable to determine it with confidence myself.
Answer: 10 °F
